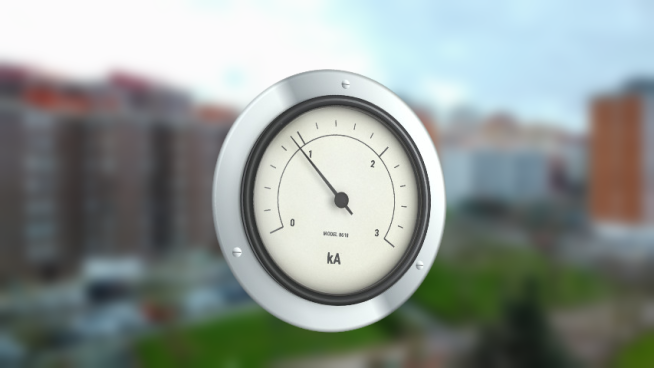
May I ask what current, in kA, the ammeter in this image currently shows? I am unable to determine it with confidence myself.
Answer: 0.9 kA
